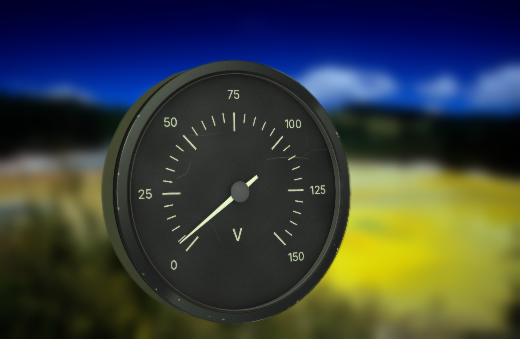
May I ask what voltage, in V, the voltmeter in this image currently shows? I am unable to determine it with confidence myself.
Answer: 5 V
